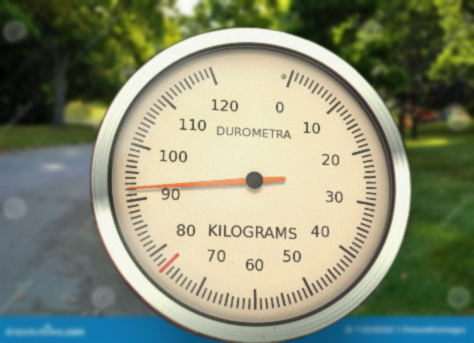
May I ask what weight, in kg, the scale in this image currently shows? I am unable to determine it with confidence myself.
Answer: 92 kg
